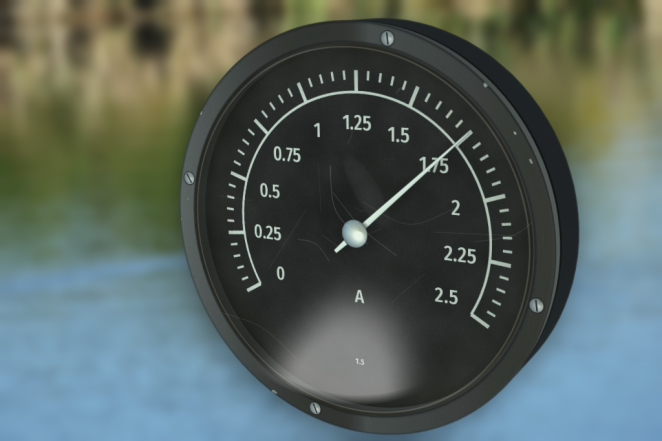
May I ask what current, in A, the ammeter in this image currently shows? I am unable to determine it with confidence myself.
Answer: 1.75 A
